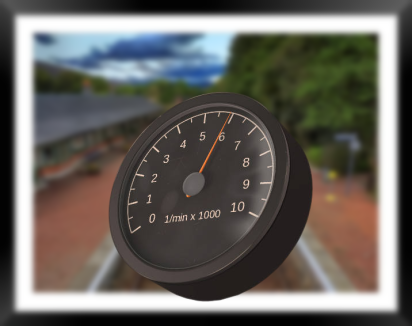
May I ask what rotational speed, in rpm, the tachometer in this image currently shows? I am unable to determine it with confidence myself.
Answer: 6000 rpm
